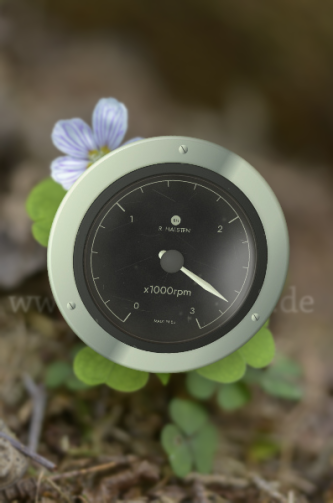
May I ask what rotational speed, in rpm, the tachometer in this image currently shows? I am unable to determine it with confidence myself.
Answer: 2700 rpm
